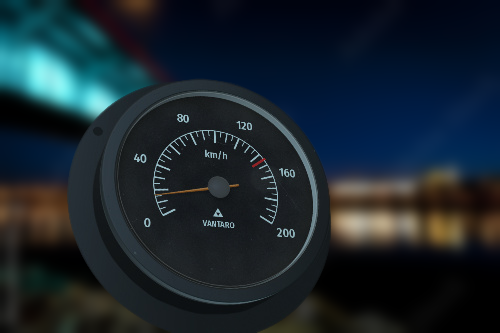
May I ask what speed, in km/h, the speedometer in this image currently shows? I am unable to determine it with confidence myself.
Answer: 15 km/h
